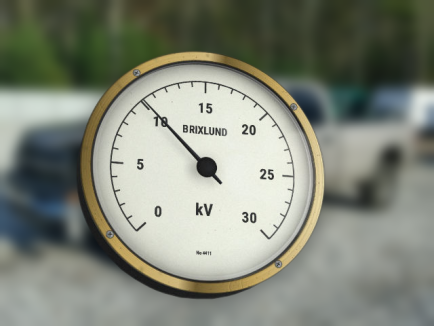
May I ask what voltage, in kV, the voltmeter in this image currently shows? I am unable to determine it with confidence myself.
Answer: 10 kV
